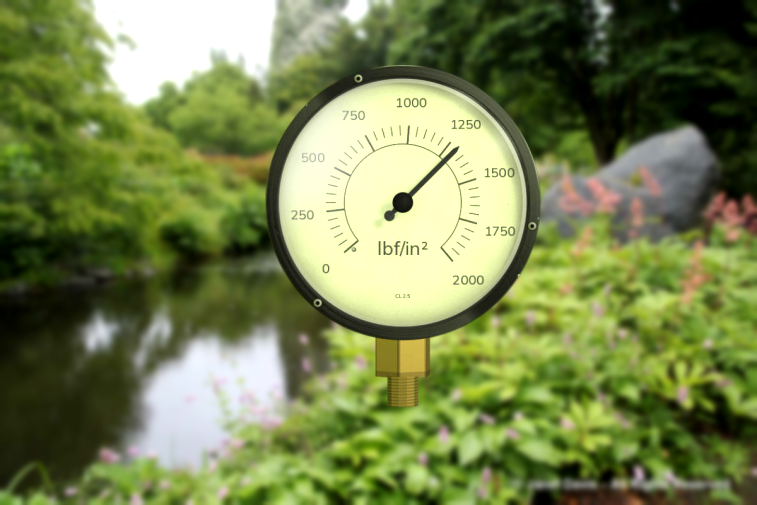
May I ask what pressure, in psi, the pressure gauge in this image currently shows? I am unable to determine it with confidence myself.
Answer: 1300 psi
